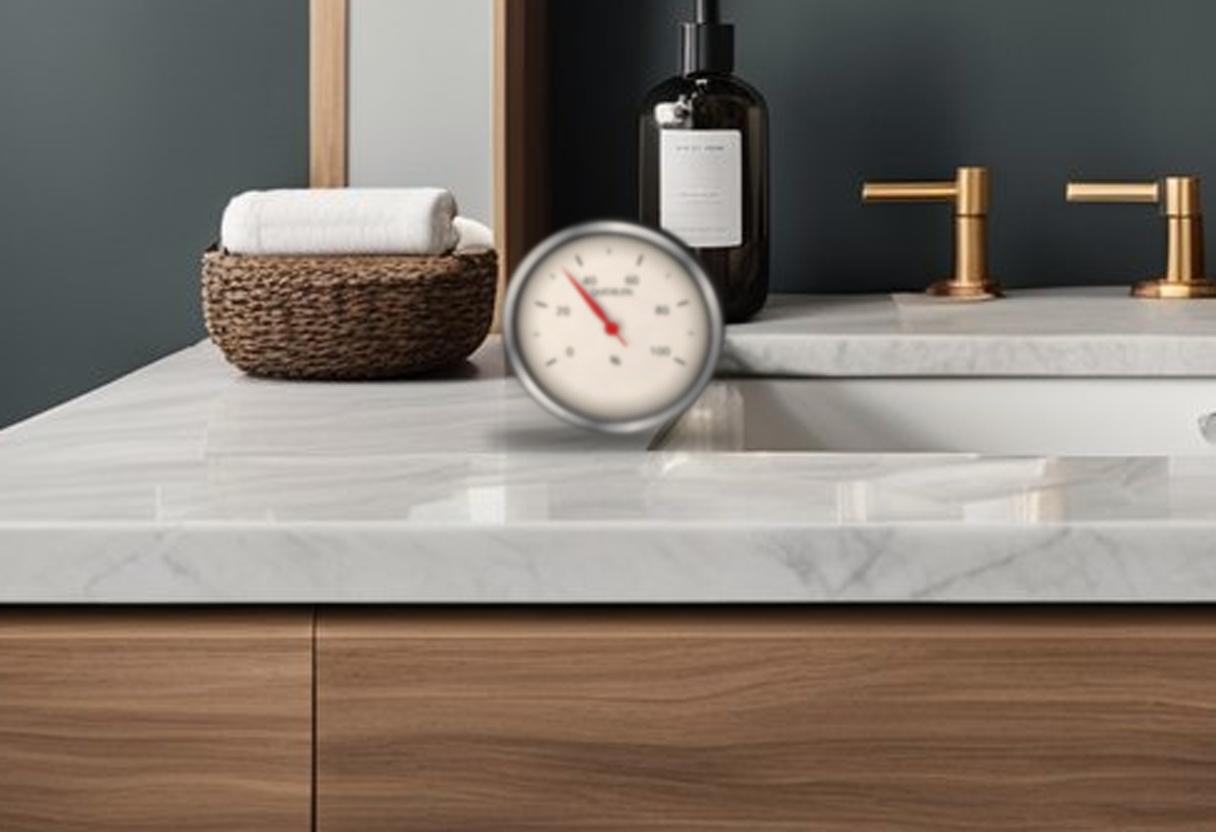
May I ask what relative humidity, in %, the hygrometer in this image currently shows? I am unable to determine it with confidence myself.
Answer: 35 %
